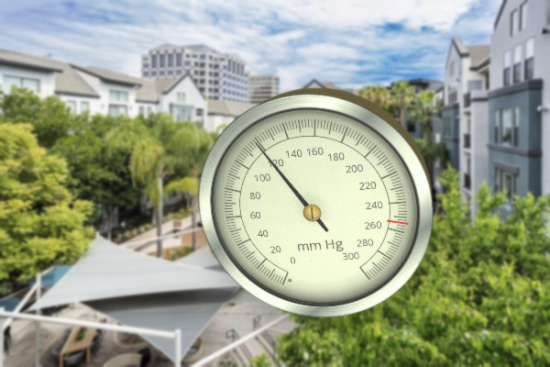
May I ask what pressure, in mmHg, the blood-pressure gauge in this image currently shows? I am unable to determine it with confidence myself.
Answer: 120 mmHg
